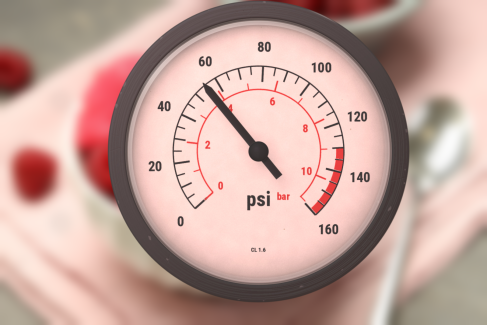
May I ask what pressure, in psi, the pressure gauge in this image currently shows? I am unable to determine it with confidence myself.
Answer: 55 psi
